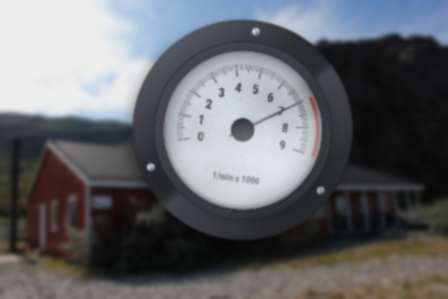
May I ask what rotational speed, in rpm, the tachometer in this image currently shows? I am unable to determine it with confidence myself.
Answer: 7000 rpm
